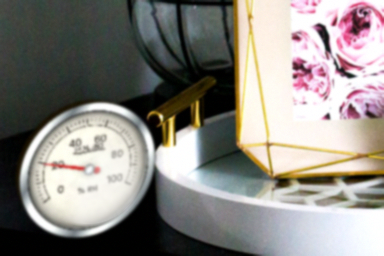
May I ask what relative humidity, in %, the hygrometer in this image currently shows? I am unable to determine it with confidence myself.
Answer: 20 %
